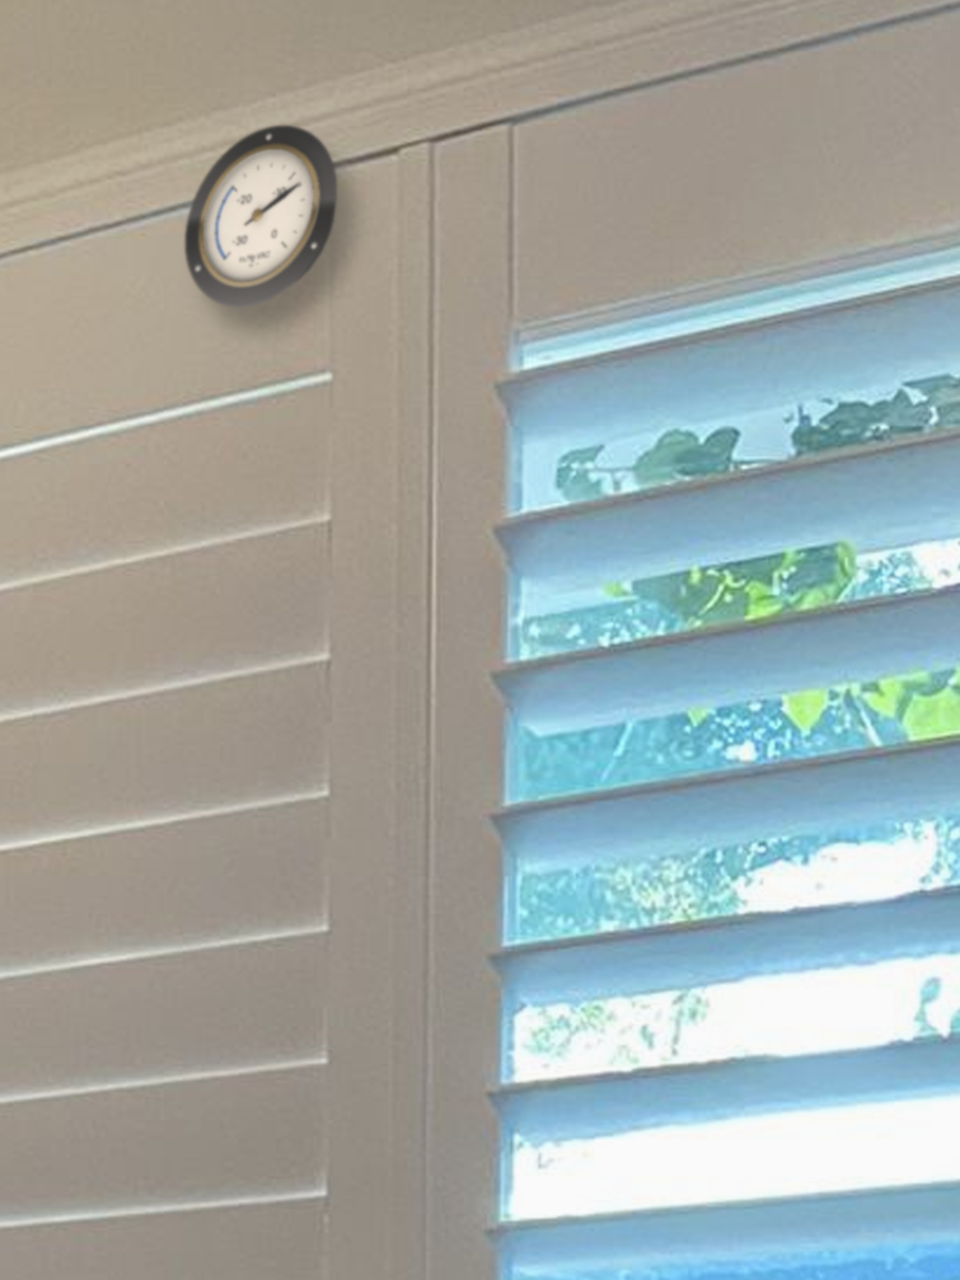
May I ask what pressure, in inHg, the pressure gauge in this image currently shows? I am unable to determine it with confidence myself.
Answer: -8 inHg
